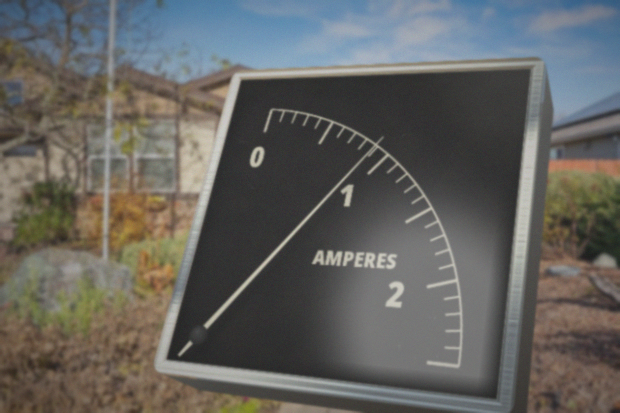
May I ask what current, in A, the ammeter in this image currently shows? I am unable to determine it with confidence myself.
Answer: 0.9 A
